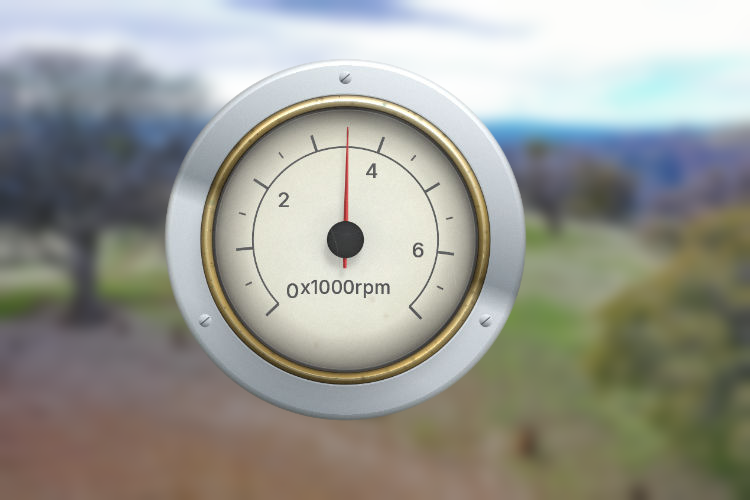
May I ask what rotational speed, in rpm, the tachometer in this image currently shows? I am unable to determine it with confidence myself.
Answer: 3500 rpm
